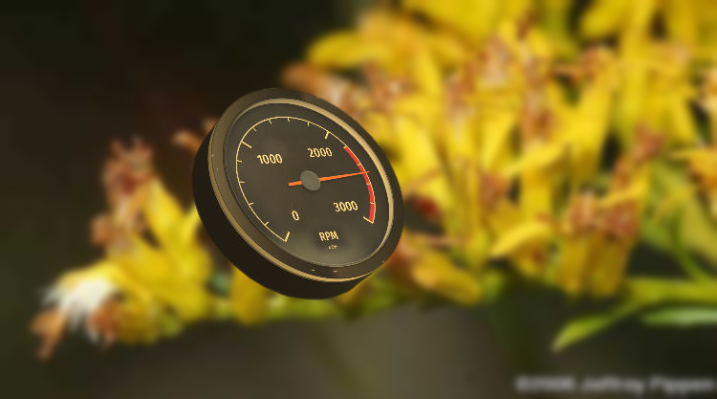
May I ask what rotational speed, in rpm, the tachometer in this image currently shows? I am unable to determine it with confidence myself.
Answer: 2500 rpm
